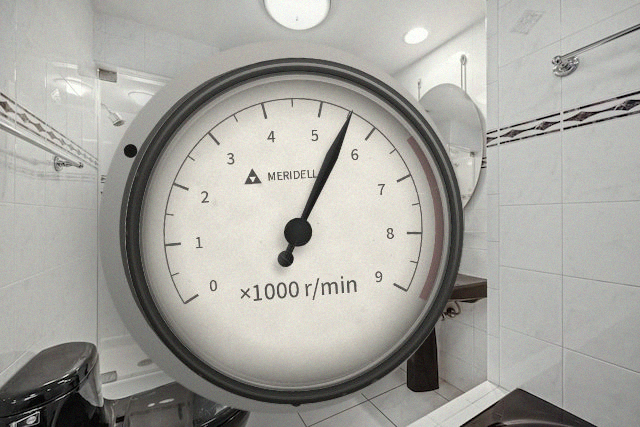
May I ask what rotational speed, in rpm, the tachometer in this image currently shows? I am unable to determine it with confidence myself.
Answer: 5500 rpm
